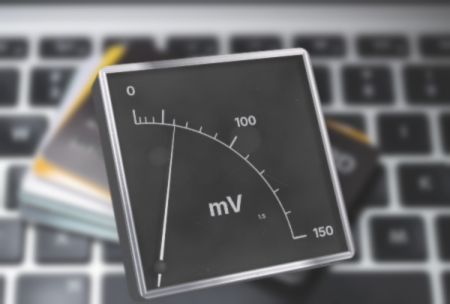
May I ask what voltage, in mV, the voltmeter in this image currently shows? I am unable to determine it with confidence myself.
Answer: 60 mV
